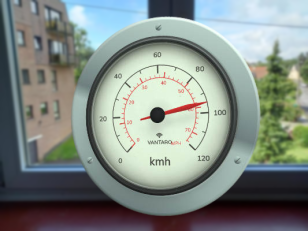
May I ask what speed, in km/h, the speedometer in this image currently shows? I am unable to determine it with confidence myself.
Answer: 95 km/h
